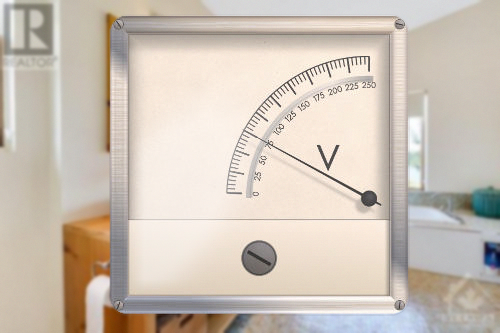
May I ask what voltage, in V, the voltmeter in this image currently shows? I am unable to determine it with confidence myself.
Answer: 75 V
